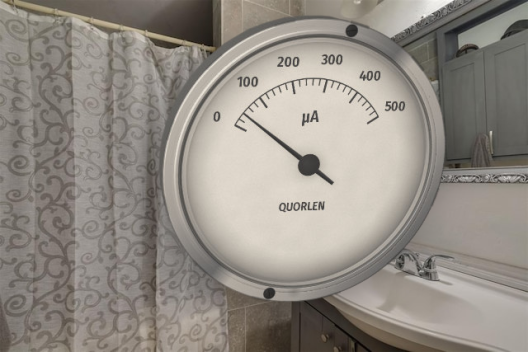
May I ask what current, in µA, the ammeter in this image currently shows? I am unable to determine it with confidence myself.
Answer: 40 µA
